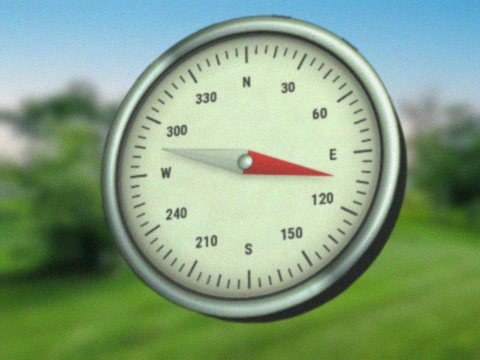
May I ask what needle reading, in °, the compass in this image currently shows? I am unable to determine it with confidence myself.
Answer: 105 °
